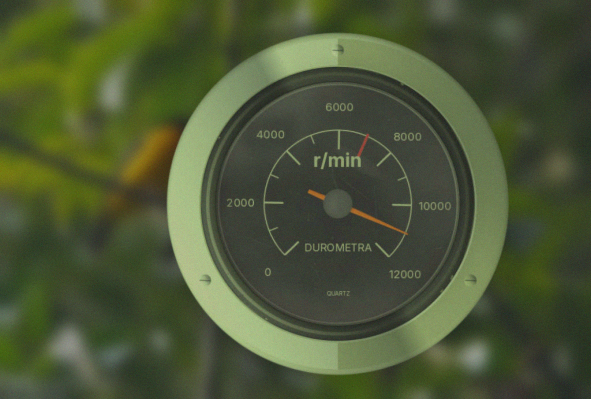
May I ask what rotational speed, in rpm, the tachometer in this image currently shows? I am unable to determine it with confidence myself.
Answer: 11000 rpm
